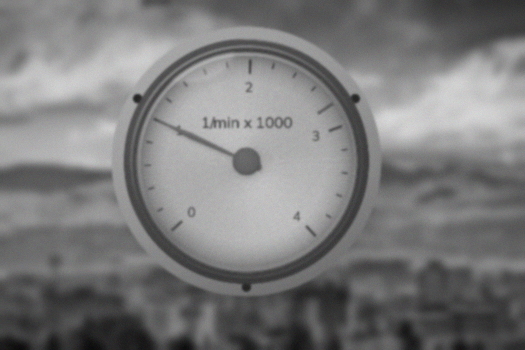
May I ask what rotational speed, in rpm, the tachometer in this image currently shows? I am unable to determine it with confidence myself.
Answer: 1000 rpm
